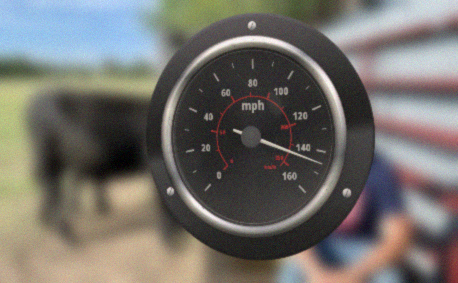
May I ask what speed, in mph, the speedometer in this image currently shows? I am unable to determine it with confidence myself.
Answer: 145 mph
